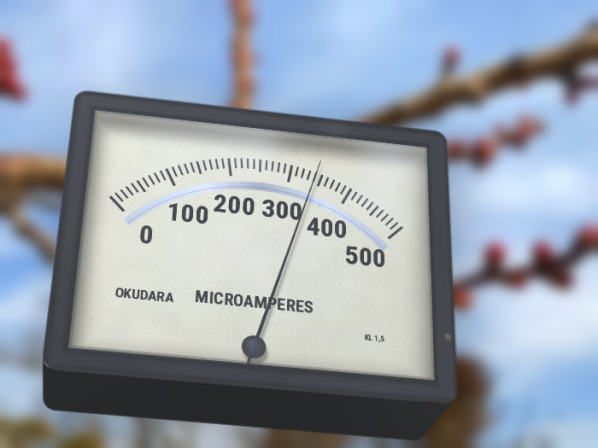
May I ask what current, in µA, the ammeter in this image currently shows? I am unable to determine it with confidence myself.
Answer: 340 µA
